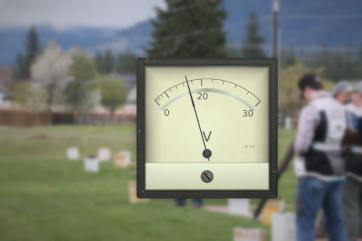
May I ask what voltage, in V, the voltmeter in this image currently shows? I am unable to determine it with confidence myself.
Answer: 17 V
